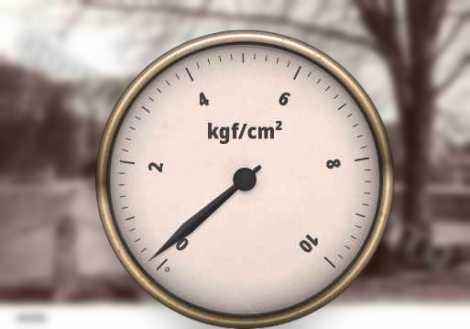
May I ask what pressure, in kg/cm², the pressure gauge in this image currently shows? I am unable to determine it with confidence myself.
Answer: 0.2 kg/cm²
